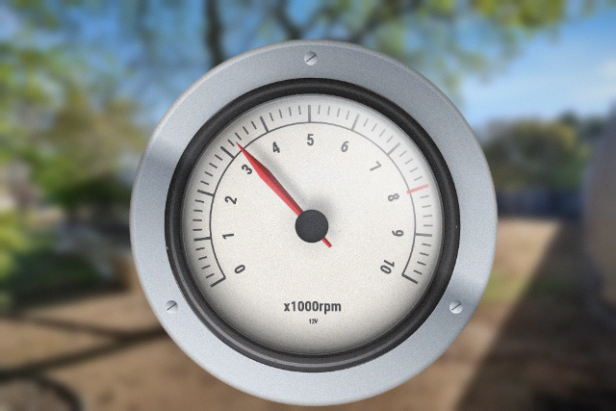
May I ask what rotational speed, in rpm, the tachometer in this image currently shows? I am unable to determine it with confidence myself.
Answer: 3300 rpm
